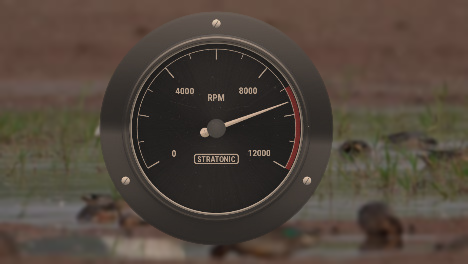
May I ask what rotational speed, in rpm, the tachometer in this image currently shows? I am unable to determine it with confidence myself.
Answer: 9500 rpm
